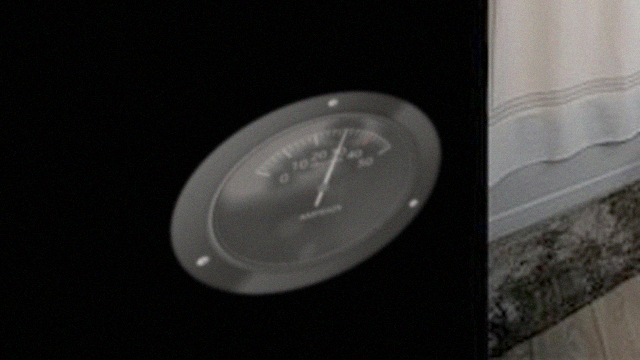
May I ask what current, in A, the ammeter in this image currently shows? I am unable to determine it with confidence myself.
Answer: 30 A
